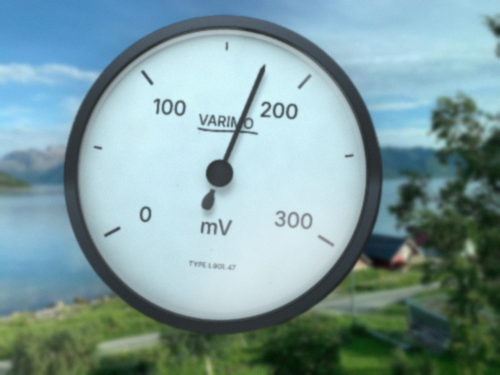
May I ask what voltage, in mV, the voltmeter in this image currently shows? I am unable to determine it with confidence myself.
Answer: 175 mV
